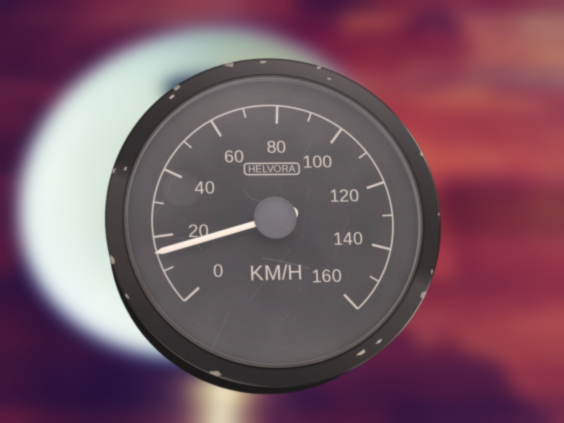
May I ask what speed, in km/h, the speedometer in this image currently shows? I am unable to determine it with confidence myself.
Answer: 15 km/h
